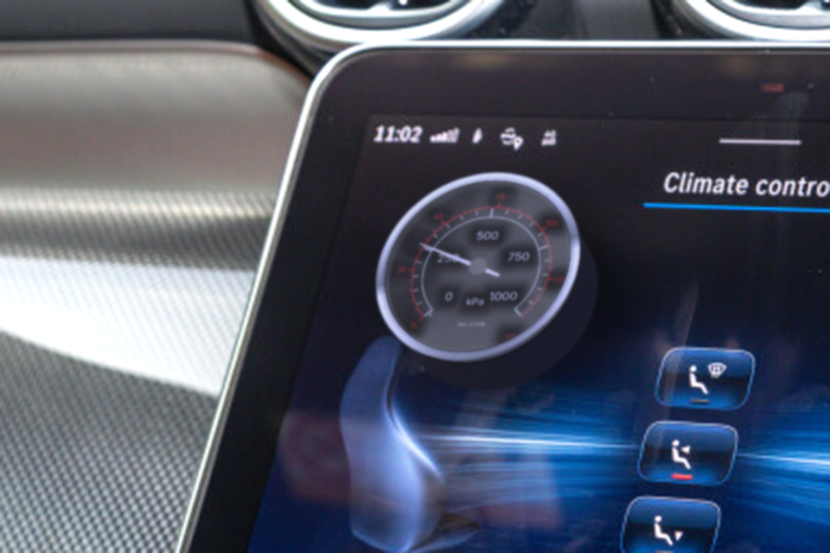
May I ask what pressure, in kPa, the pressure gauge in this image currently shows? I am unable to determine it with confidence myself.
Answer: 250 kPa
